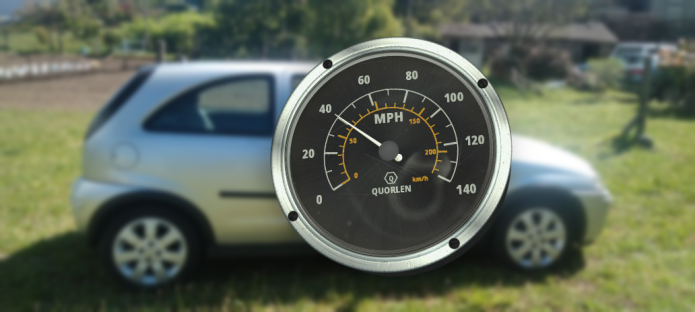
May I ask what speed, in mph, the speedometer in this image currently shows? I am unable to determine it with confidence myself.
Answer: 40 mph
